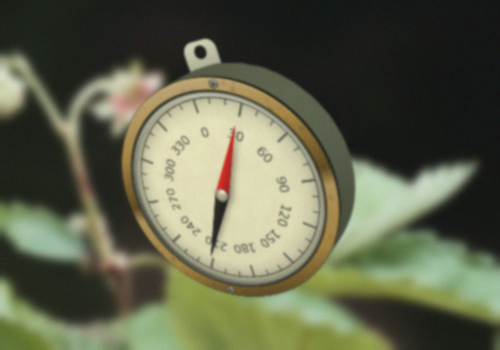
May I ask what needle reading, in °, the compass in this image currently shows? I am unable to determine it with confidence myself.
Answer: 30 °
